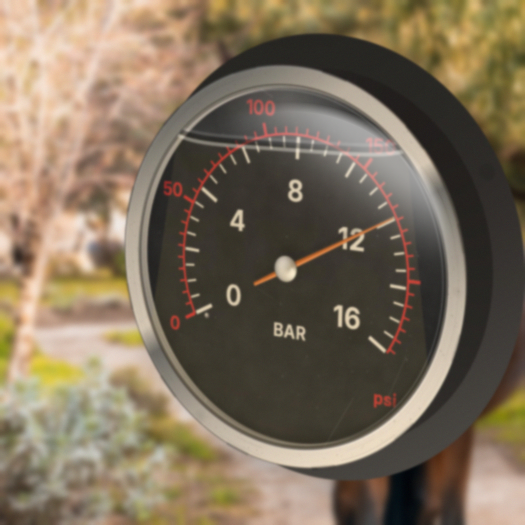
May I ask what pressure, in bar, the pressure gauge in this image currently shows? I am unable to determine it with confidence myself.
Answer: 12 bar
